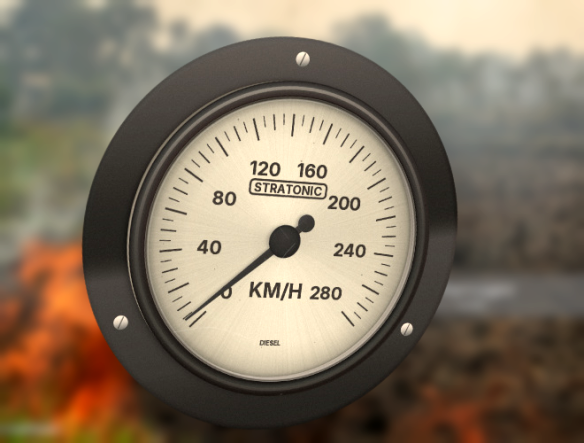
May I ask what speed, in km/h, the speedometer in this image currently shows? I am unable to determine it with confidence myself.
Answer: 5 km/h
